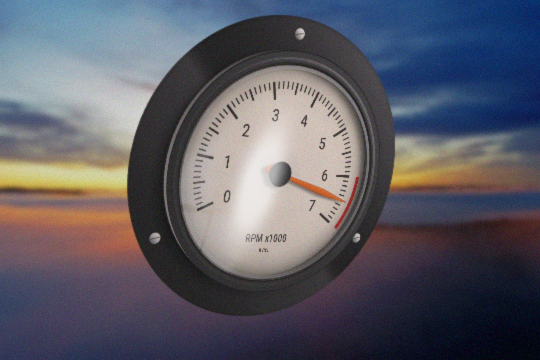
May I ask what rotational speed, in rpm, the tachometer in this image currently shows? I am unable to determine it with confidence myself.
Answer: 6500 rpm
